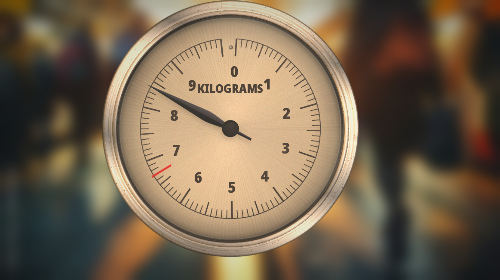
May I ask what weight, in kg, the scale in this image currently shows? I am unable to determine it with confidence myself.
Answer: 8.4 kg
